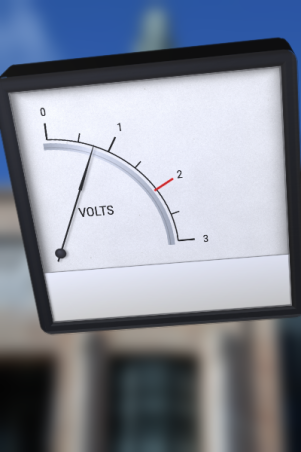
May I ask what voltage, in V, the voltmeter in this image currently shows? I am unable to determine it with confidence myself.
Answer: 0.75 V
